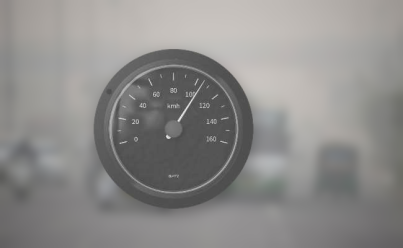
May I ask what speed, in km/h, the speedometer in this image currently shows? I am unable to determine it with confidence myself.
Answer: 105 km/h
